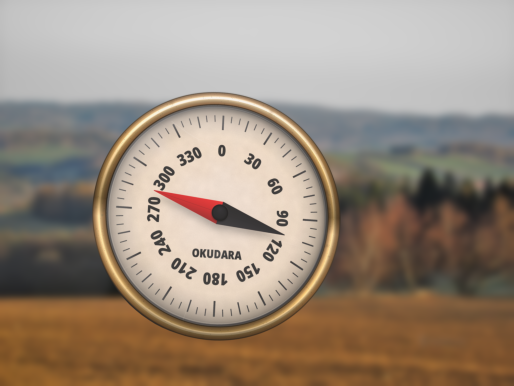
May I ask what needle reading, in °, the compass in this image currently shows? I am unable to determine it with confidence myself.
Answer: 285 °
